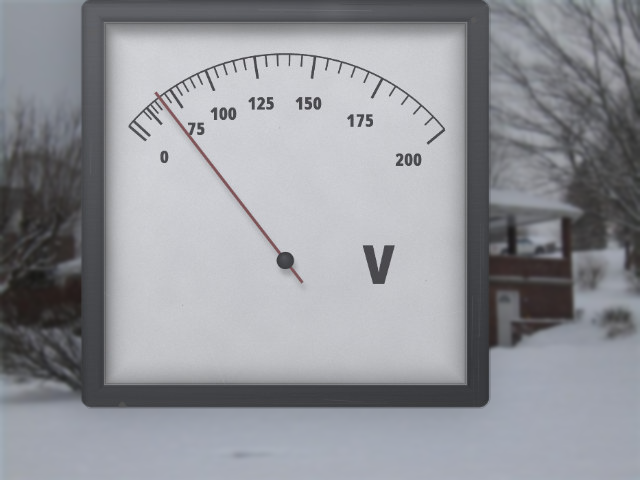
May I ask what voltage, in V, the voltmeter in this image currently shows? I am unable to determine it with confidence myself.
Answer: 65 V
